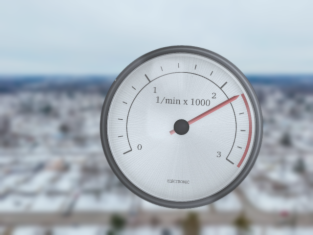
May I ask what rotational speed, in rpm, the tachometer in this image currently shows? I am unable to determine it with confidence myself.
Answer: 2200 rpm
